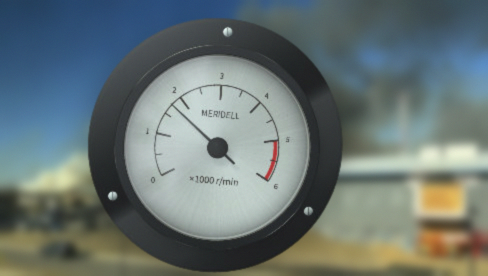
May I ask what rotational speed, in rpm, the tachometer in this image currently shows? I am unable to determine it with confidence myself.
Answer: 1750 rpm
